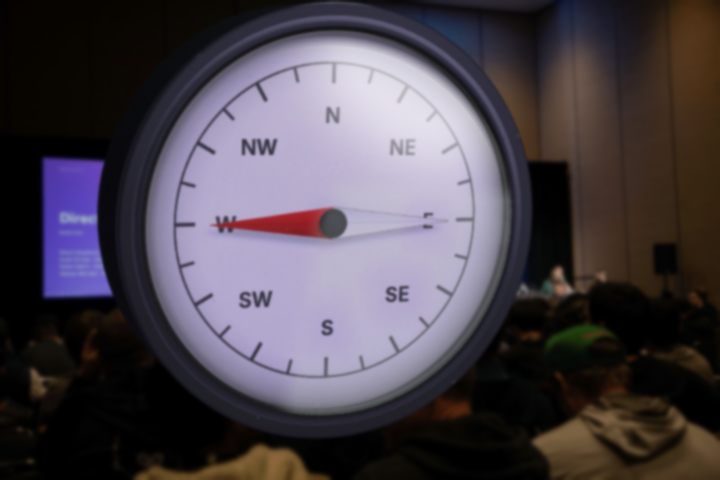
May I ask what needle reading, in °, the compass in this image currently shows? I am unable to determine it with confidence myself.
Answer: 270 °
